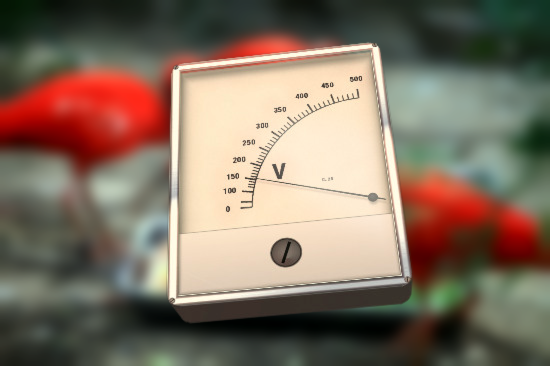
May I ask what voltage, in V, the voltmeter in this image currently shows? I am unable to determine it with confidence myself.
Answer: 150 V
